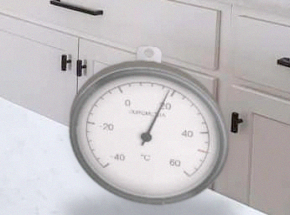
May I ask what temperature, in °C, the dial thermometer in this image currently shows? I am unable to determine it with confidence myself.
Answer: 18 °C
